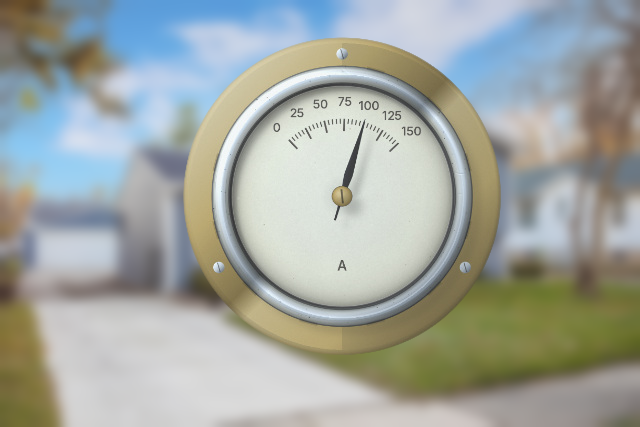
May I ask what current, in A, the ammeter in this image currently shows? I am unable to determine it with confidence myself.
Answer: 100 A
